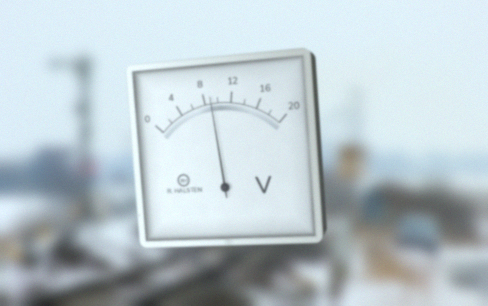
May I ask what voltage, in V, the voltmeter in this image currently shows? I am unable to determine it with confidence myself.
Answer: 9 V
